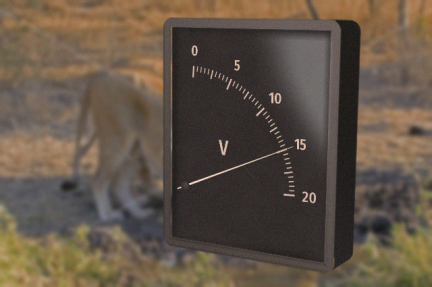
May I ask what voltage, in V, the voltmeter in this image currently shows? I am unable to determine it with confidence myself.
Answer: 15 V
